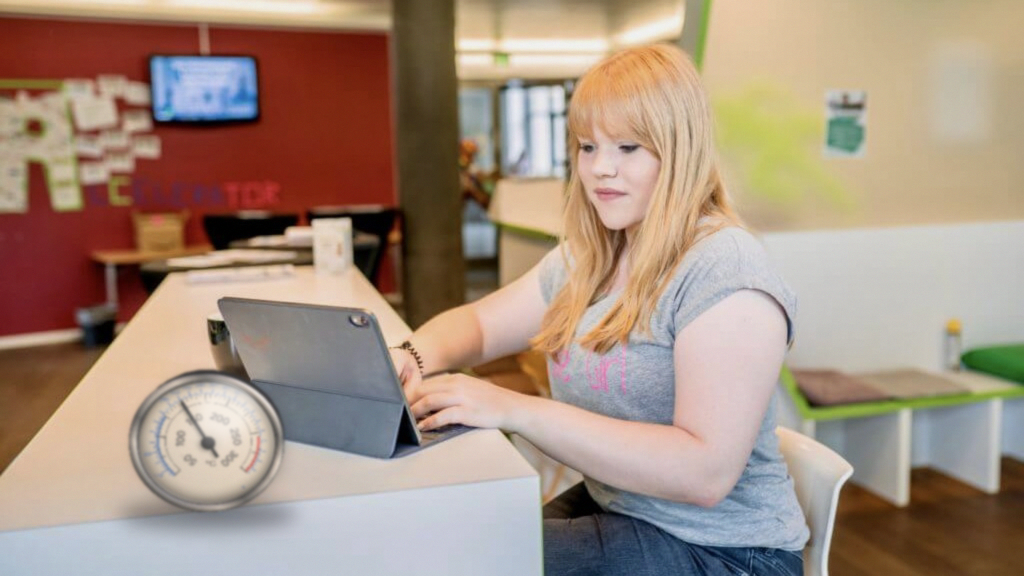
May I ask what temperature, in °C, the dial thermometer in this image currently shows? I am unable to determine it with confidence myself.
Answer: 150 °C
